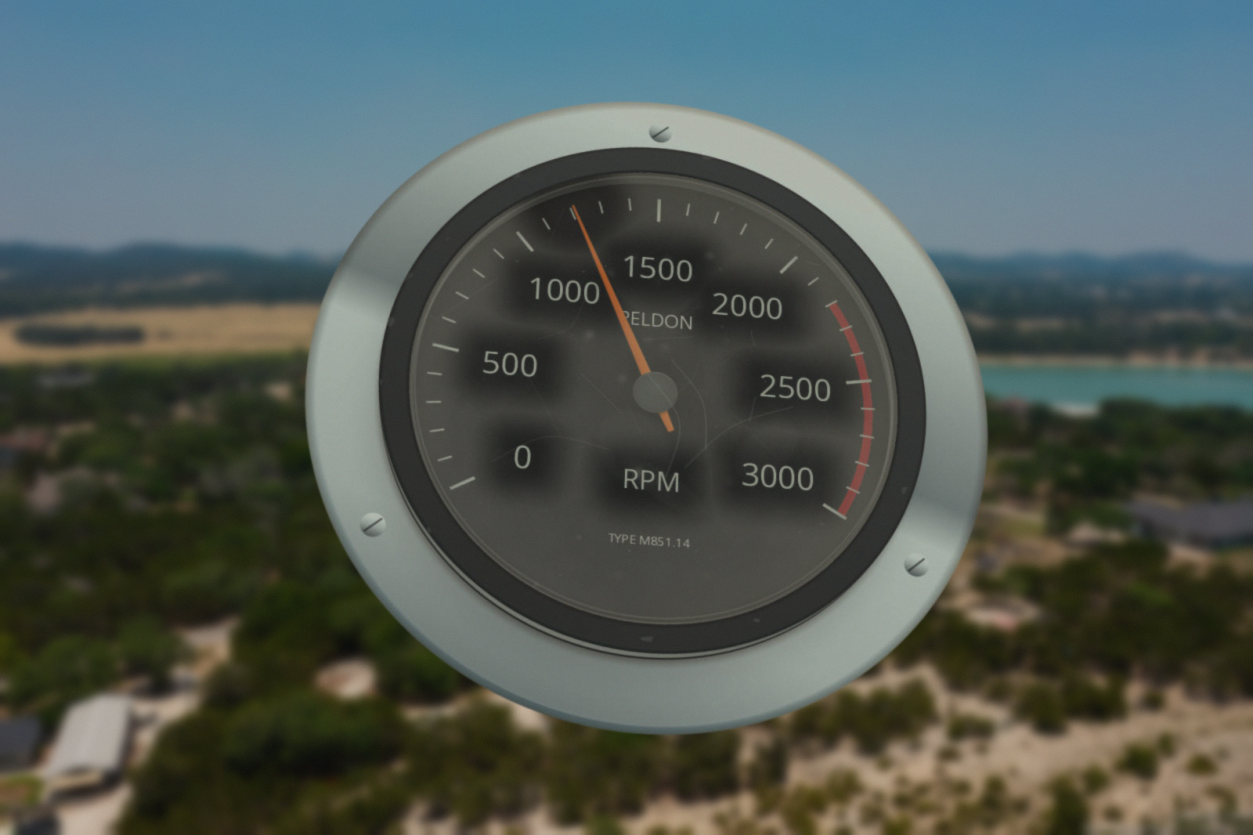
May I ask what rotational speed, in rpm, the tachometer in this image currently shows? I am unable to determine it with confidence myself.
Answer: 1200 rpm
